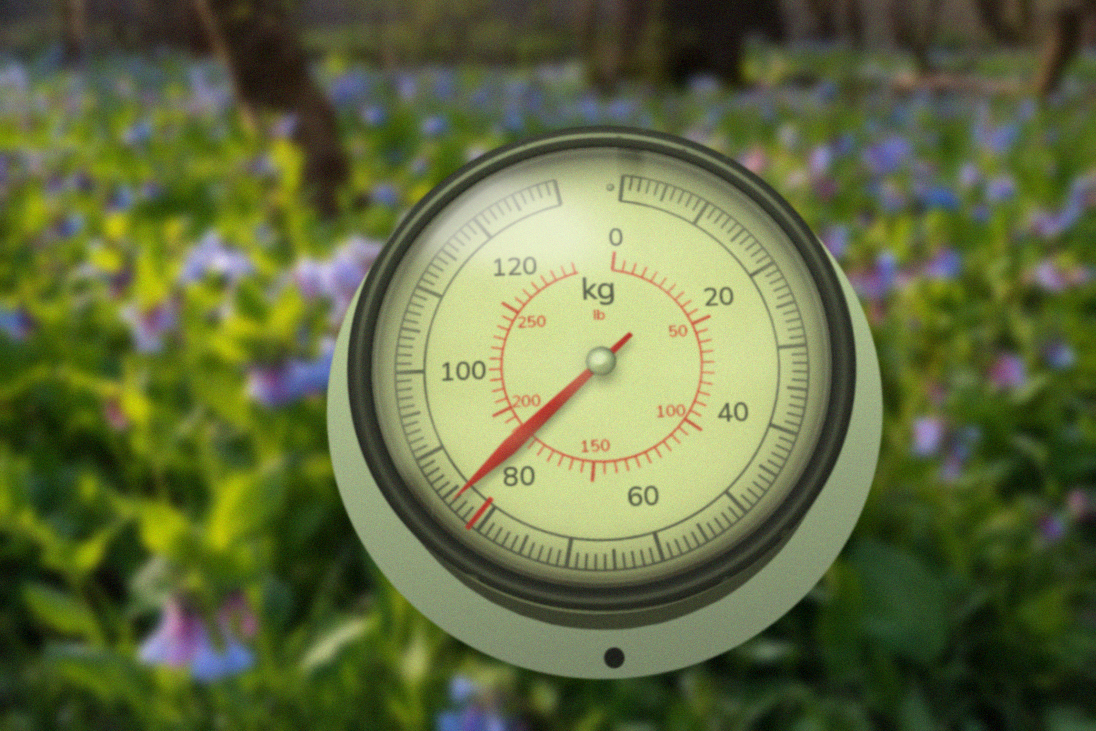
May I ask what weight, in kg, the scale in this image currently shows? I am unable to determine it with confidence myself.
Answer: 84 kg
